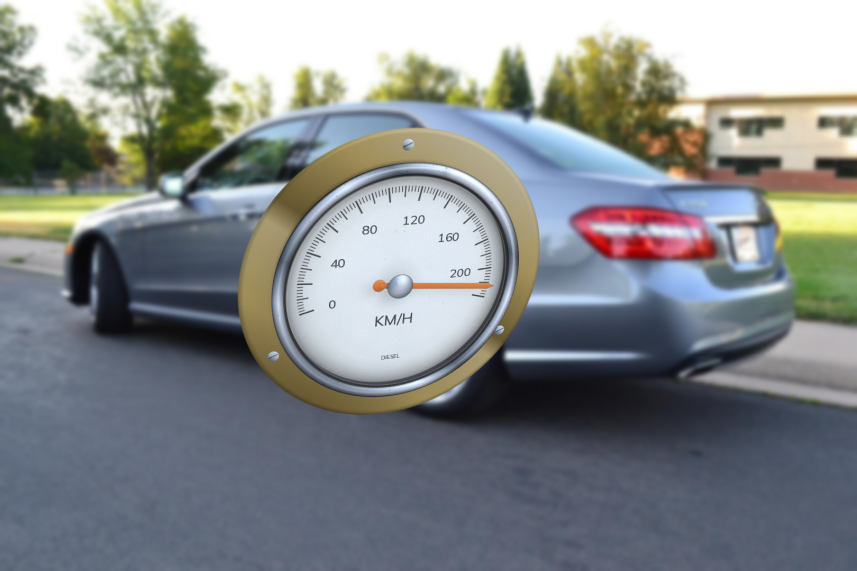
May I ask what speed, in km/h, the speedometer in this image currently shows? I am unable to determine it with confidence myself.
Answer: 210 km/h
